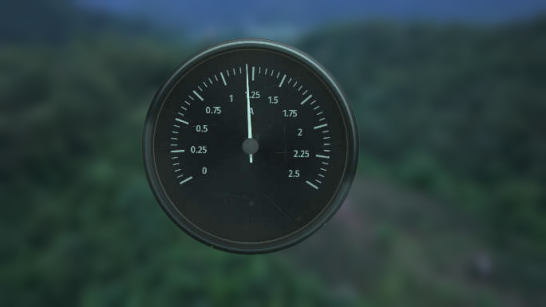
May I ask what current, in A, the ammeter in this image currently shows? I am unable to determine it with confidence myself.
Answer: 1.2 A
